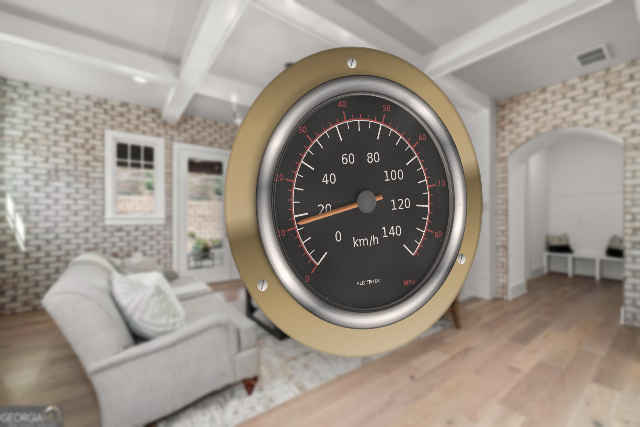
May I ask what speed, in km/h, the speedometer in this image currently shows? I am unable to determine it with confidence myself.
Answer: 17.5 km/h
